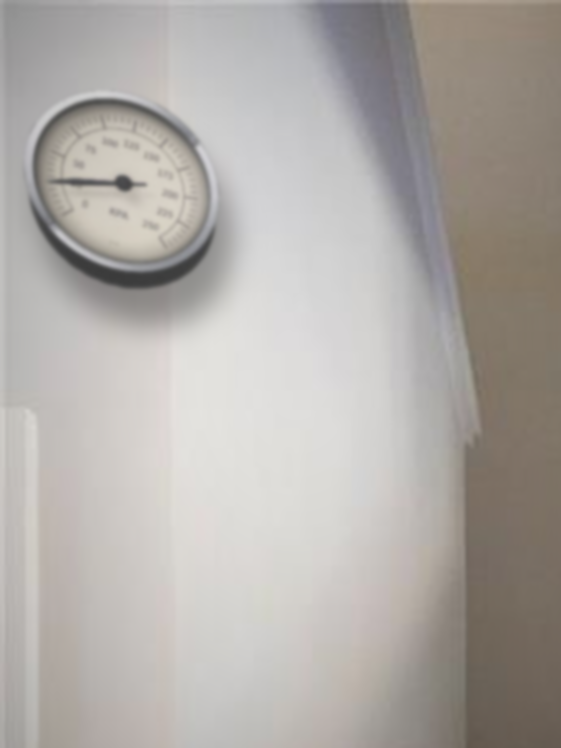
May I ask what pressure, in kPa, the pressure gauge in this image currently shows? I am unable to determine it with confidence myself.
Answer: 25 kPa
